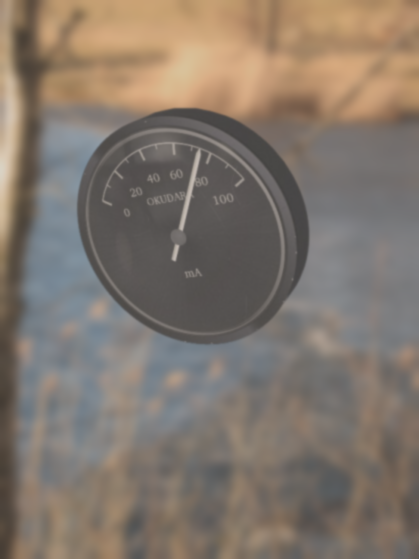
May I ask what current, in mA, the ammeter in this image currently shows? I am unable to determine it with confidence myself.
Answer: 75 mA
